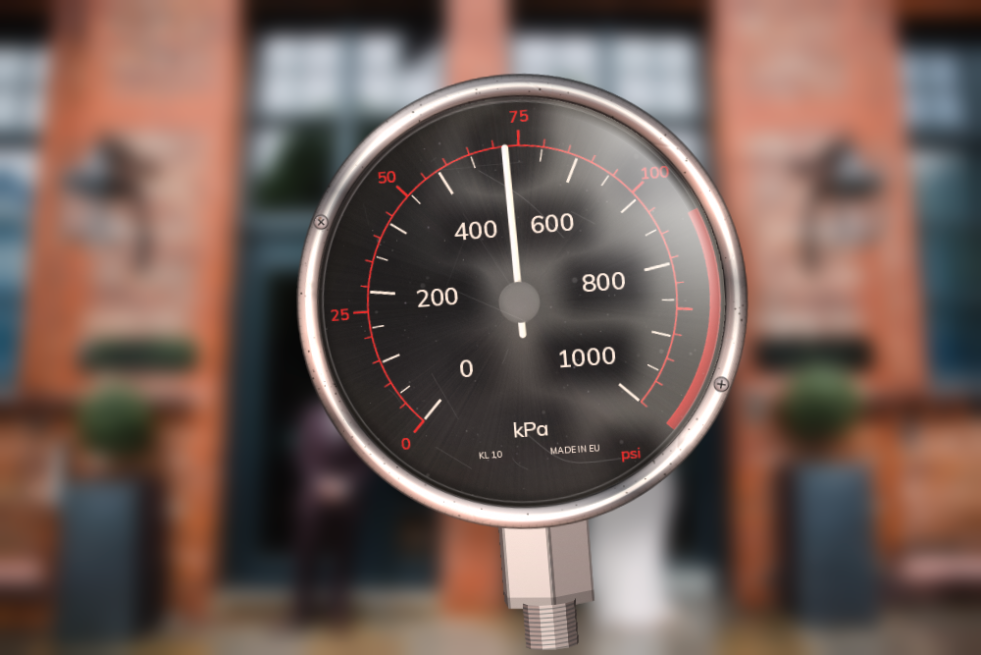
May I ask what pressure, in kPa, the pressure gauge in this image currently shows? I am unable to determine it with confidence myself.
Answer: 500 kPa
